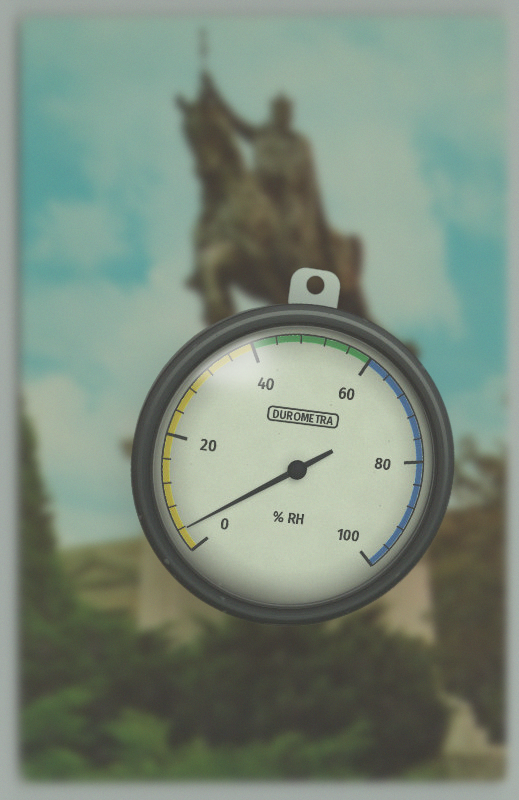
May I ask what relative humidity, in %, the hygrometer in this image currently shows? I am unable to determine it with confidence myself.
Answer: 4 %
